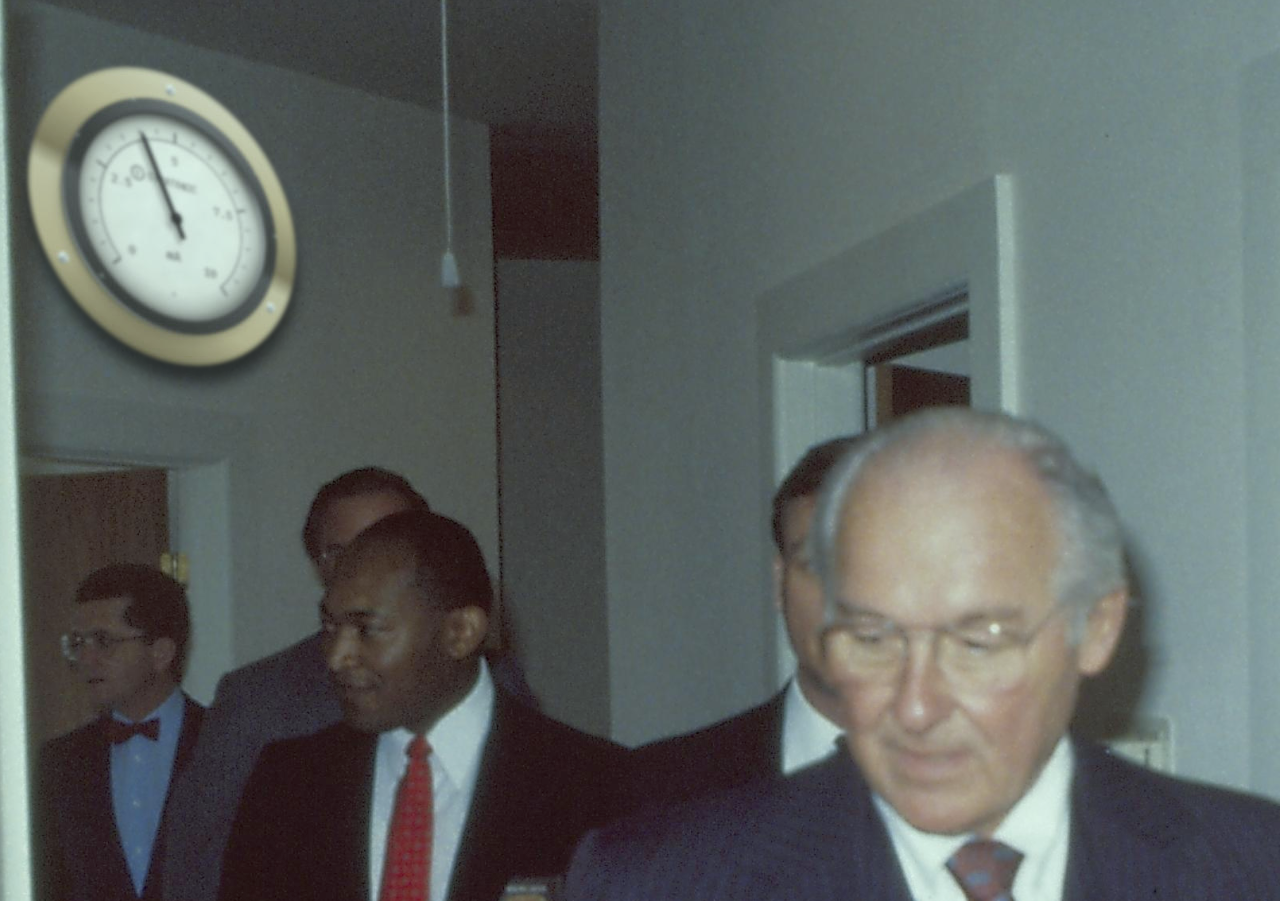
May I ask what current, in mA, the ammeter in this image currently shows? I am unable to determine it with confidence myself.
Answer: 4 mA
